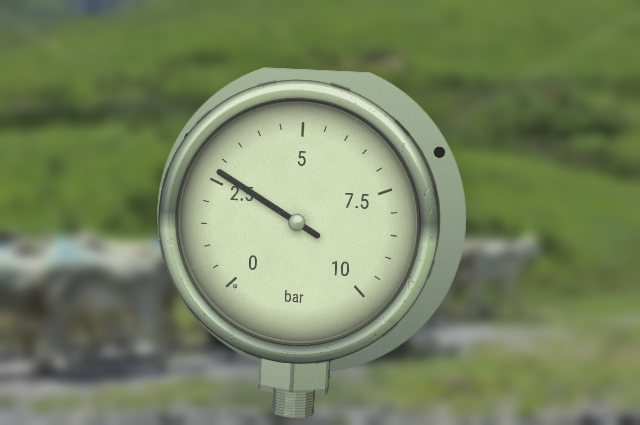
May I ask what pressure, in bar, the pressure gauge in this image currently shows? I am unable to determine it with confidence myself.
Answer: 2.75 bar
